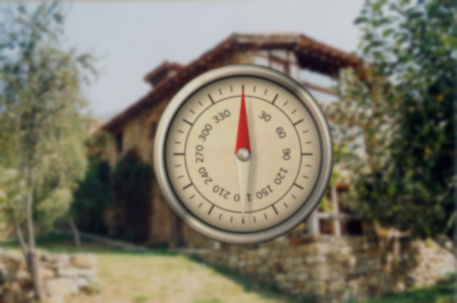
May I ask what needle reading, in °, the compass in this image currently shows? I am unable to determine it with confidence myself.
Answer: 0 °
